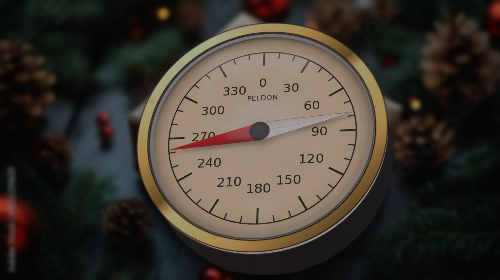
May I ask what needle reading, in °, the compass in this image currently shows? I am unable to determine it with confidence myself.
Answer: 260 °
